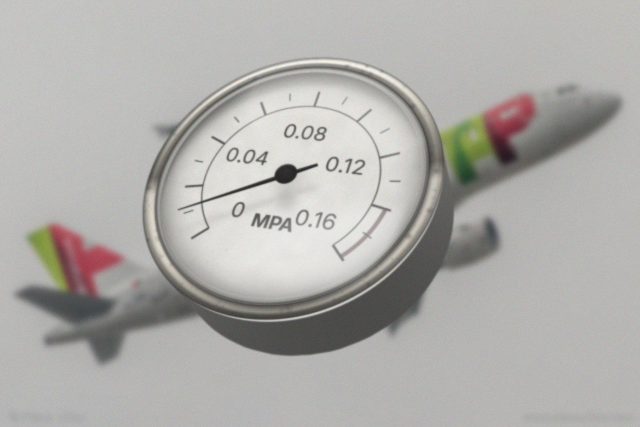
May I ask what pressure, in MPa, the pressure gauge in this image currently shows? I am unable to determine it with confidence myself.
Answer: 0.01 MPa
